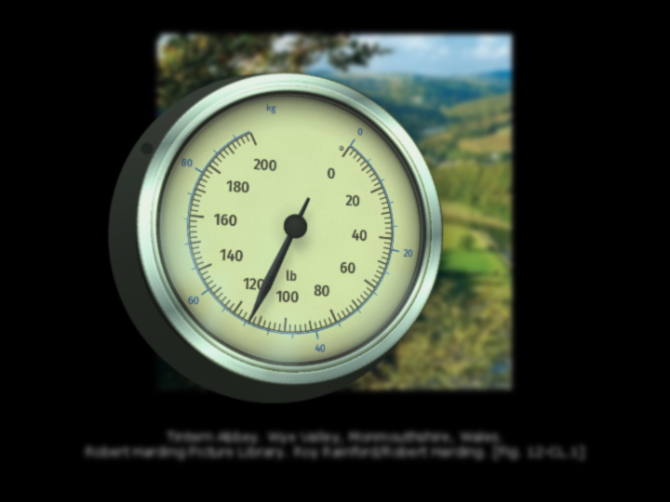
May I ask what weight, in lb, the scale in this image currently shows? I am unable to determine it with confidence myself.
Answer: 114 lb
